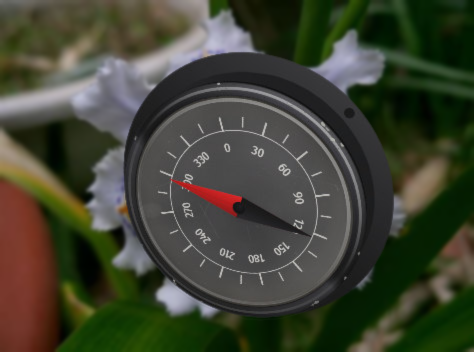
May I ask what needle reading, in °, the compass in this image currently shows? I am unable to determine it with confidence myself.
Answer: 300 °
